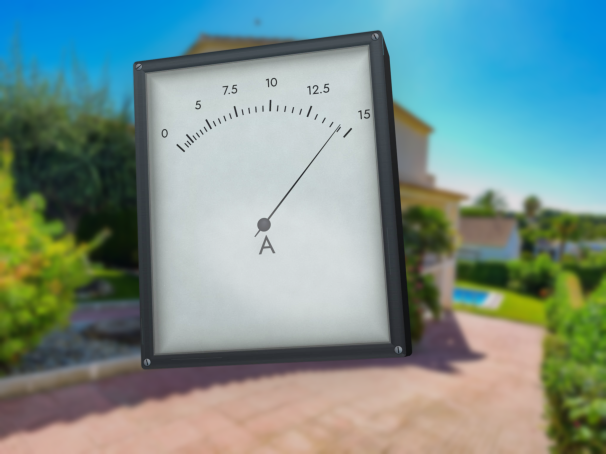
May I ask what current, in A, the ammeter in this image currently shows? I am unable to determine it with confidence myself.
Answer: 14.5 A
